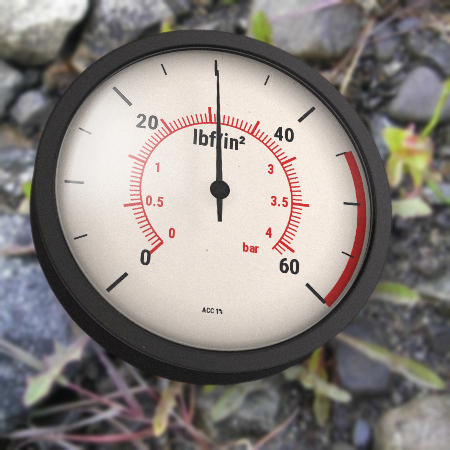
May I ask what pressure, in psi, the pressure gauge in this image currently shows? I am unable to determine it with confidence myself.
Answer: 30 psi
